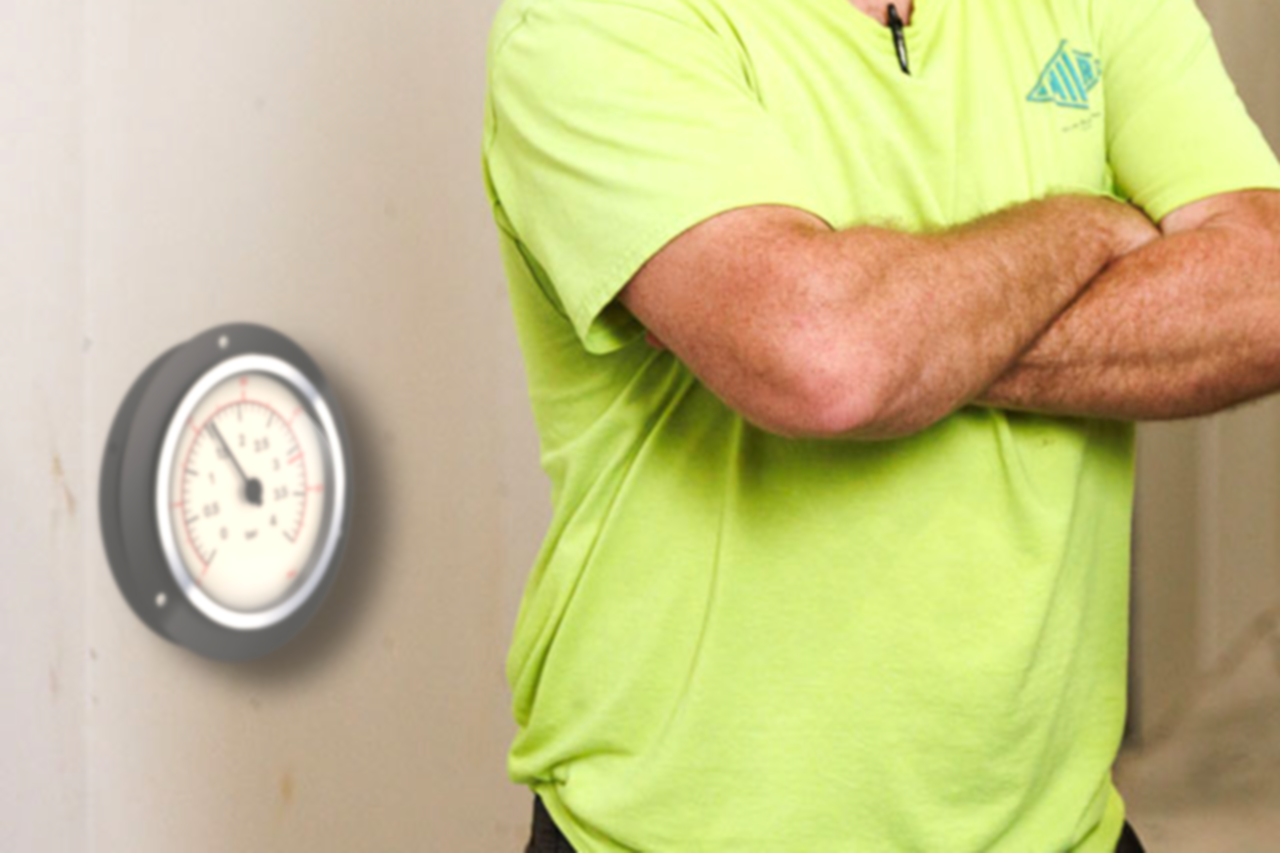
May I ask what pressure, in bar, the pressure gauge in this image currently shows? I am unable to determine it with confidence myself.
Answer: 1.5 bar
